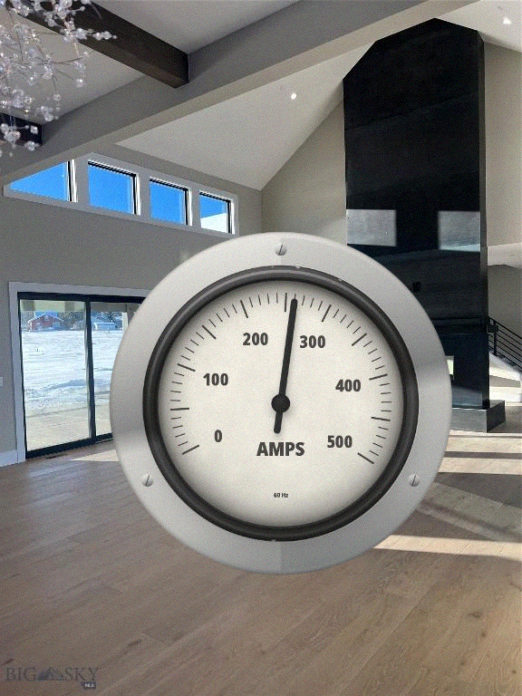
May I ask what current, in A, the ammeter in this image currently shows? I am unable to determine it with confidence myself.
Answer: 260 A
